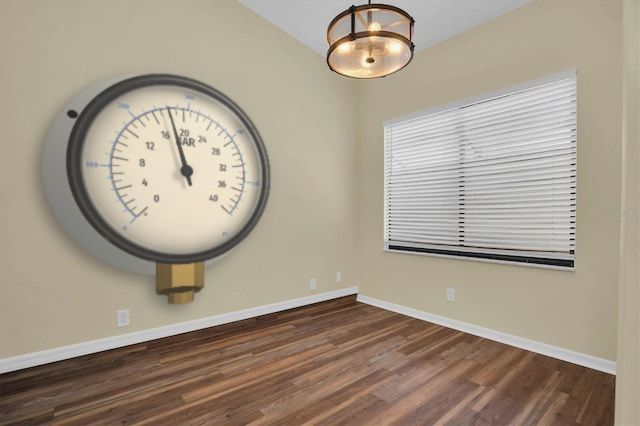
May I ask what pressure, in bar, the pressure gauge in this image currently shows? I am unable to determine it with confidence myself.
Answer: 18 bar
